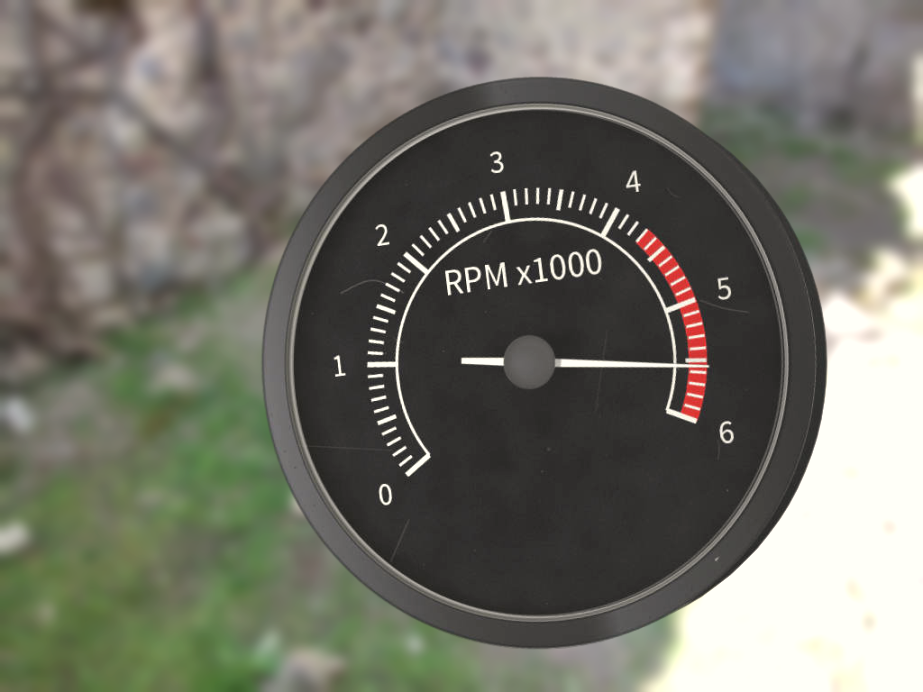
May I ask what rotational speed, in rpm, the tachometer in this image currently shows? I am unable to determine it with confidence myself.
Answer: 5550 rpm
